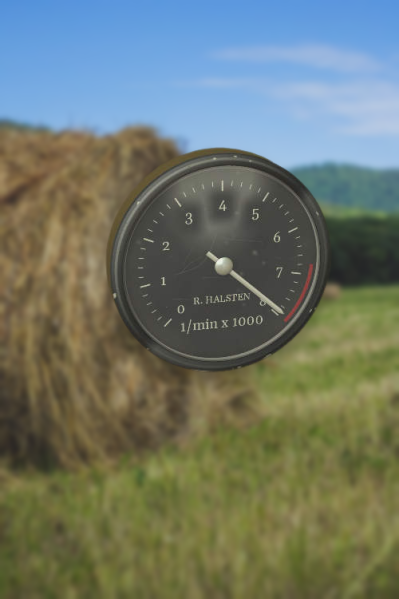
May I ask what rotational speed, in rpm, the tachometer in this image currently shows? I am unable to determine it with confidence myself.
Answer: 7900 rpm
